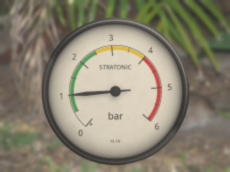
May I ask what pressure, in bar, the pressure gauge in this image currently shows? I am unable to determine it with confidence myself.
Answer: 1 bar
